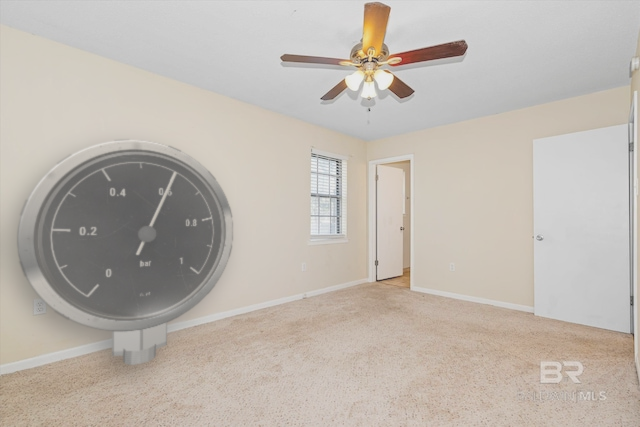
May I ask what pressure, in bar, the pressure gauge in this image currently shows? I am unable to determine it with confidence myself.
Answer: 0.6 bar
